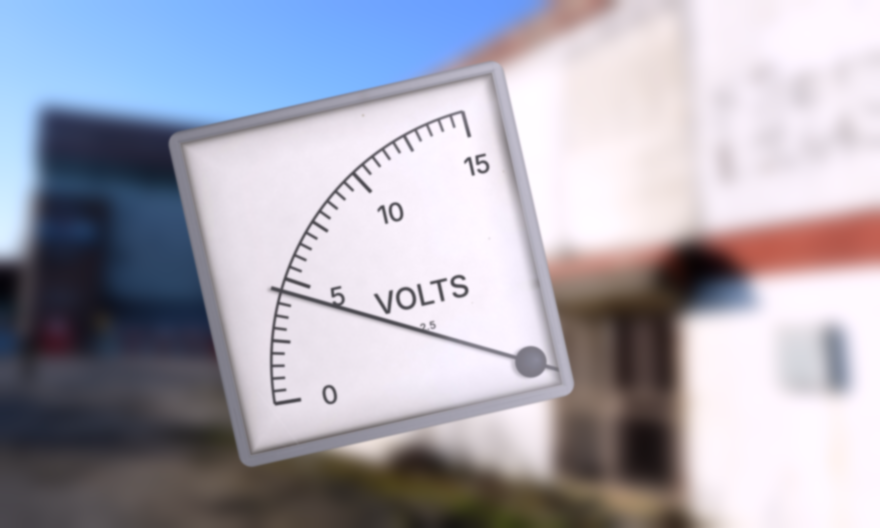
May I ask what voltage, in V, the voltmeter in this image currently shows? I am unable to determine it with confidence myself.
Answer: 4.5 V
